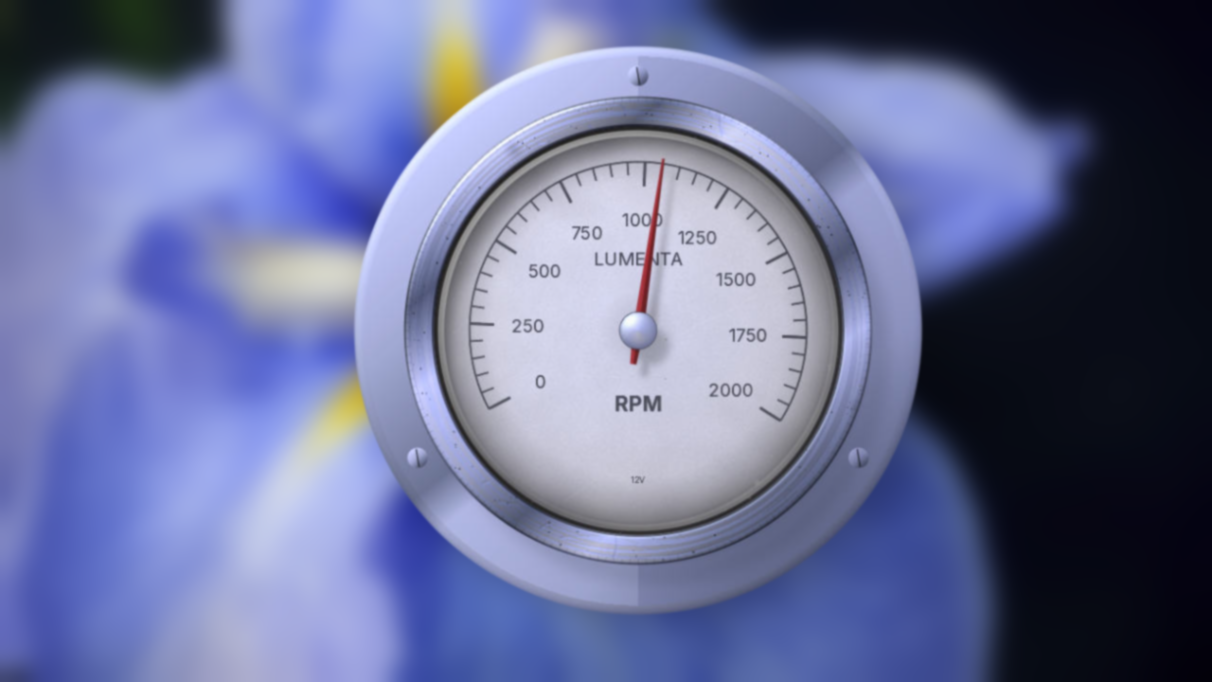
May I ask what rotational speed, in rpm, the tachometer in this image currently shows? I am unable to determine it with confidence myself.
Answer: 1050 rpm
